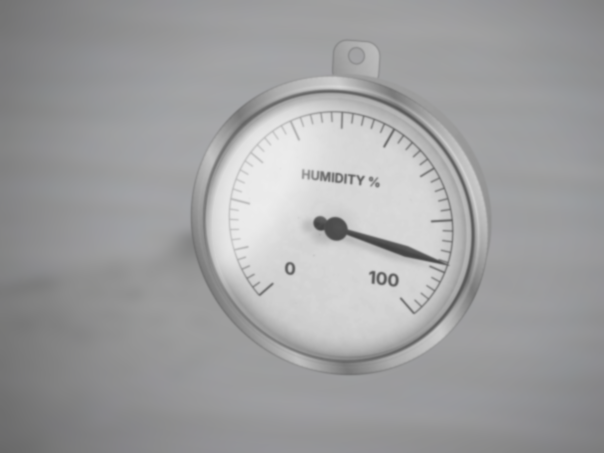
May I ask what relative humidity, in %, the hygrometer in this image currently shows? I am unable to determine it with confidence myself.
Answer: 88 %
